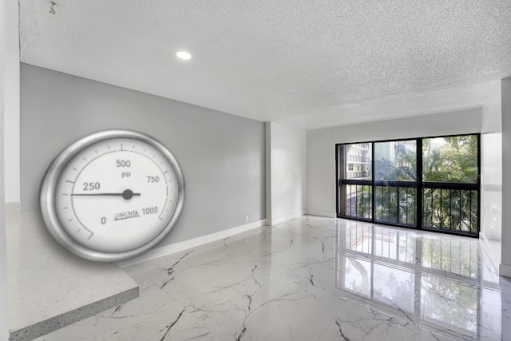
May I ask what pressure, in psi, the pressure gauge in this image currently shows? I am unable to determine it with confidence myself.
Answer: 200 psi
